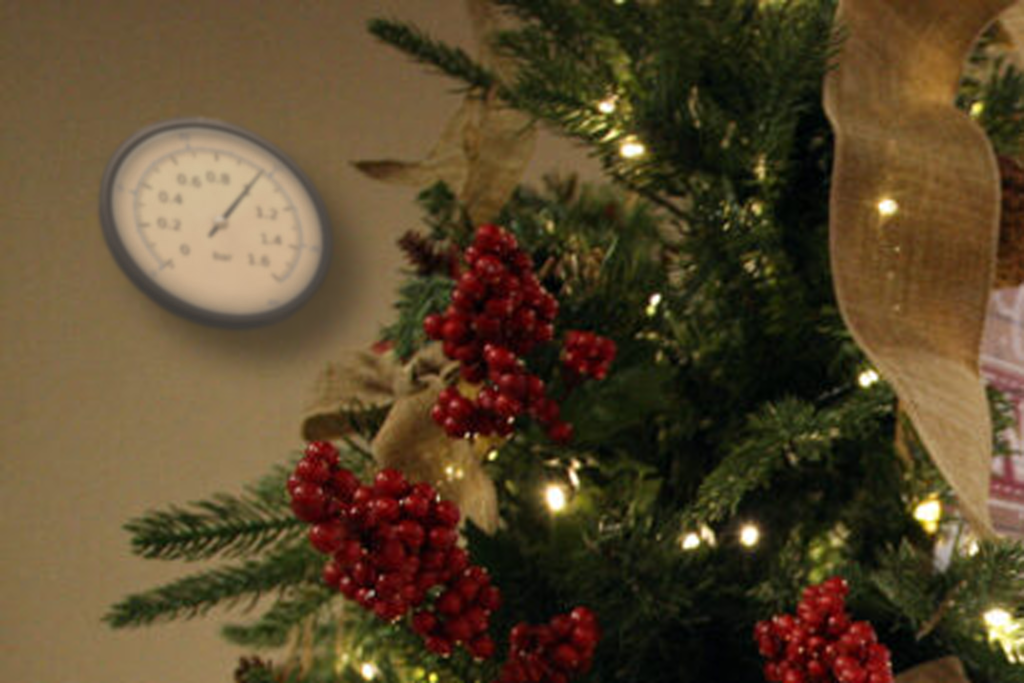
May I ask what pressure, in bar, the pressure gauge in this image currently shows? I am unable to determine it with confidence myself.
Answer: 1 bar
